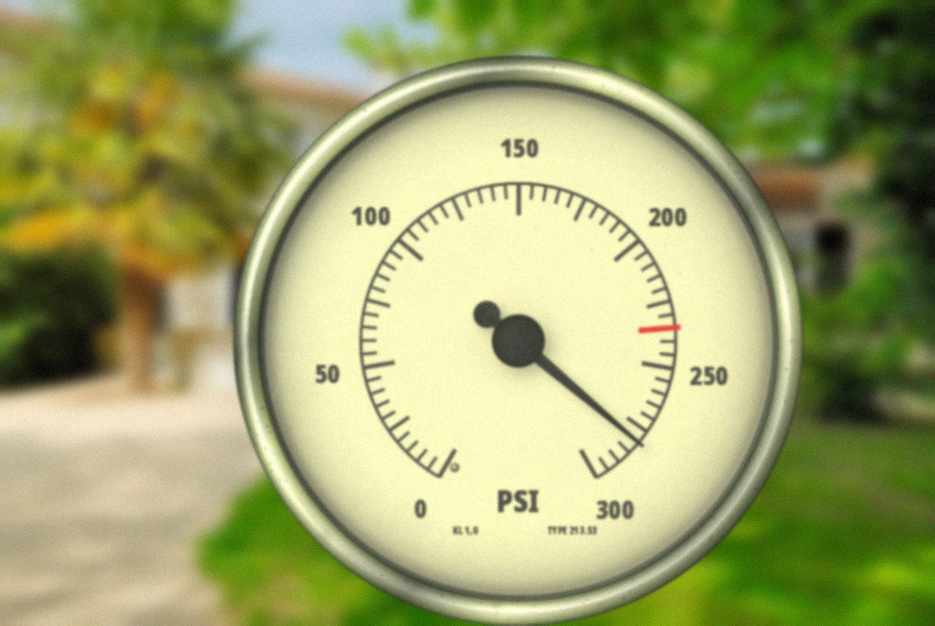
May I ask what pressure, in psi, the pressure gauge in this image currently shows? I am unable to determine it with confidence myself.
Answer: 280 psi
